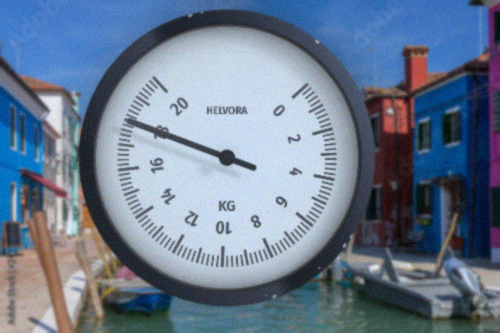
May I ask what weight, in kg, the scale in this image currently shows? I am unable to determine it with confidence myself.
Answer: 18 kg
